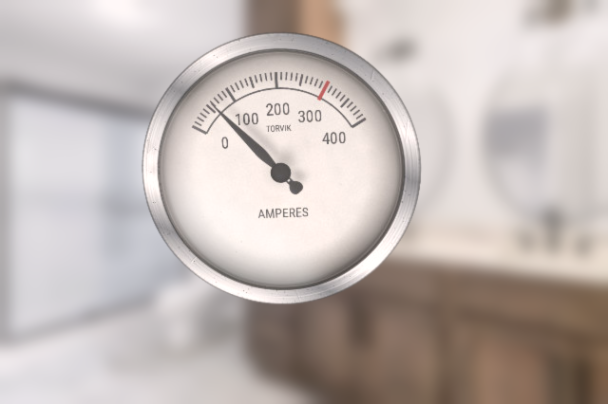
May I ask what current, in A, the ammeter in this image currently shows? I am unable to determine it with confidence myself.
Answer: 60 A
